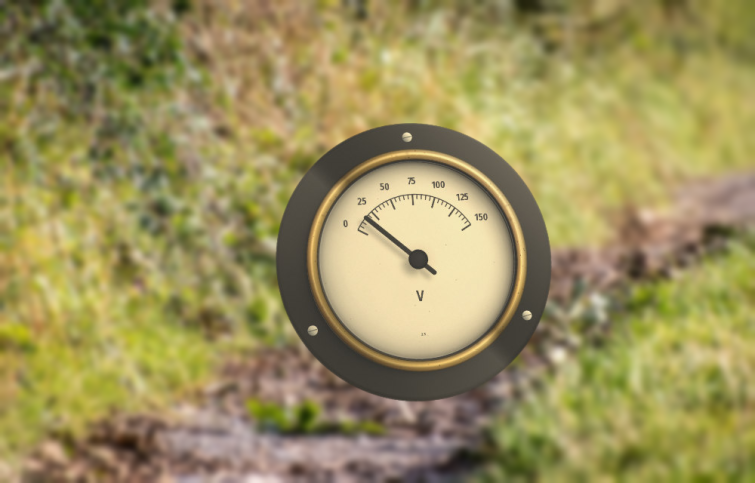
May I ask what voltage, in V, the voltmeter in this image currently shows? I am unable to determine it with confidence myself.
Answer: 15 V
